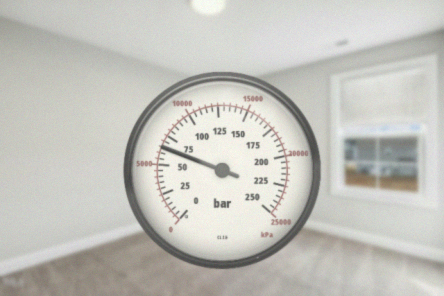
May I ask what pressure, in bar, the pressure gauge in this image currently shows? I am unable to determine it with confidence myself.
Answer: 65 bar
